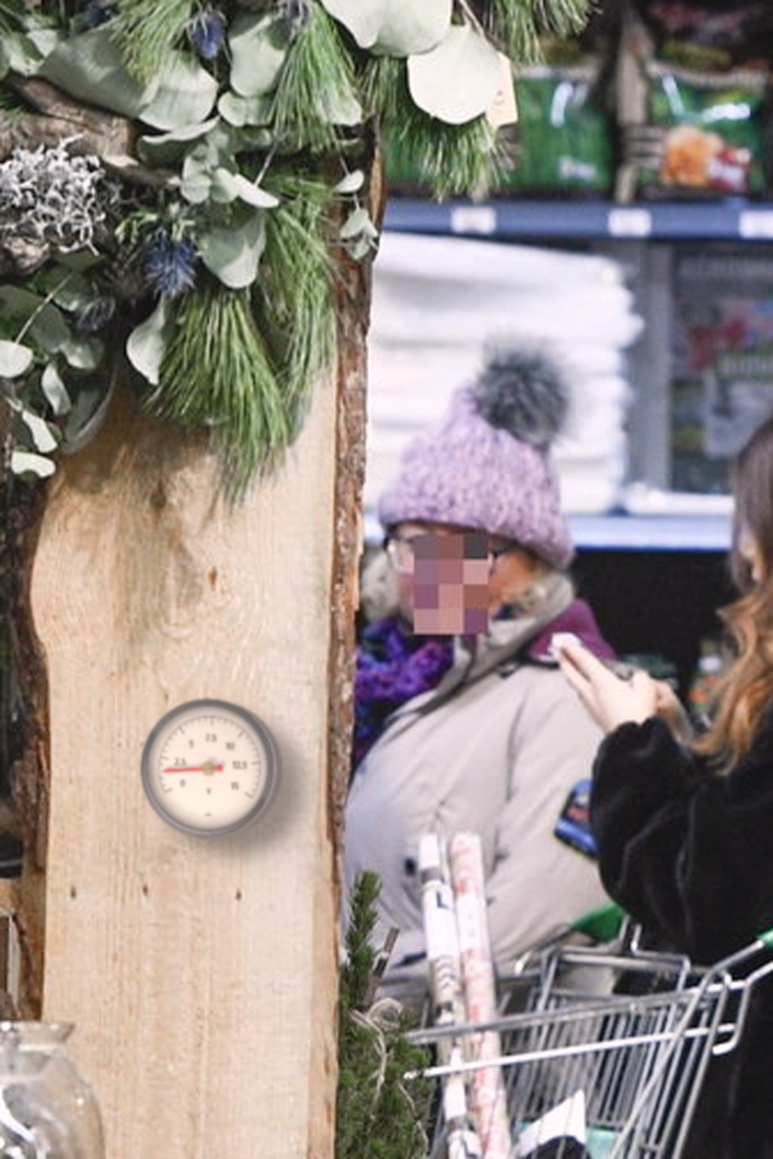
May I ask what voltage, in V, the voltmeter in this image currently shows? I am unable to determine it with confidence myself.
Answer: 1.5 V
